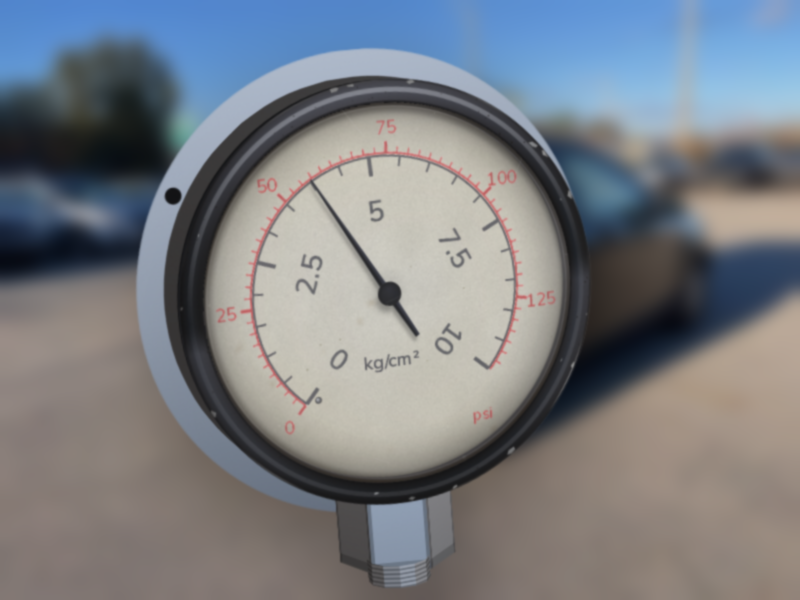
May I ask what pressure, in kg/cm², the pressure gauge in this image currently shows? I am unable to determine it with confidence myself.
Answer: 4 kg/cm²
